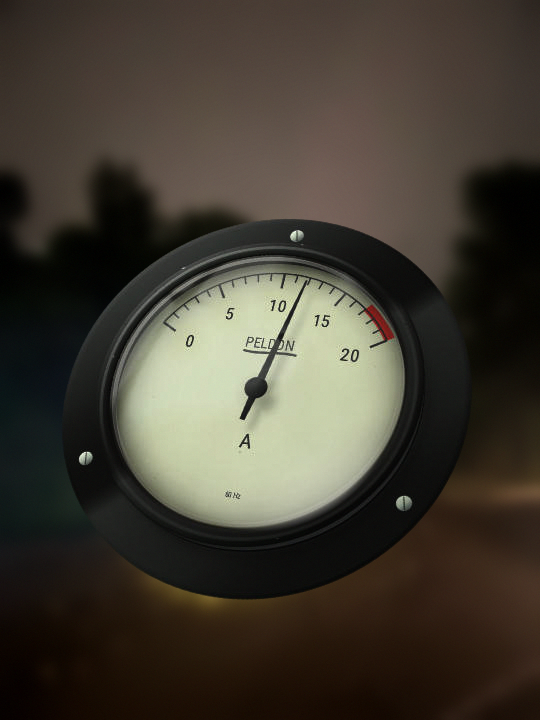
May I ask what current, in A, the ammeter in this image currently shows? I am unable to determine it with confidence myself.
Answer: 12 A
